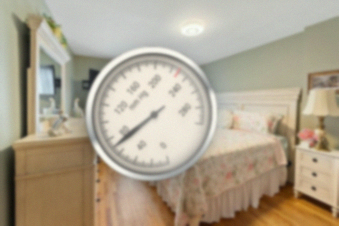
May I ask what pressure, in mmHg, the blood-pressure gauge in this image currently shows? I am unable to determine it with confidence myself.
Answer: 70 mmHg
